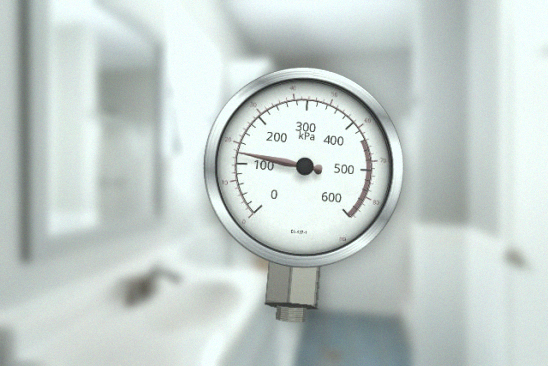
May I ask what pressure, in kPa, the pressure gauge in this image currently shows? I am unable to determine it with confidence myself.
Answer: 120 kPa
